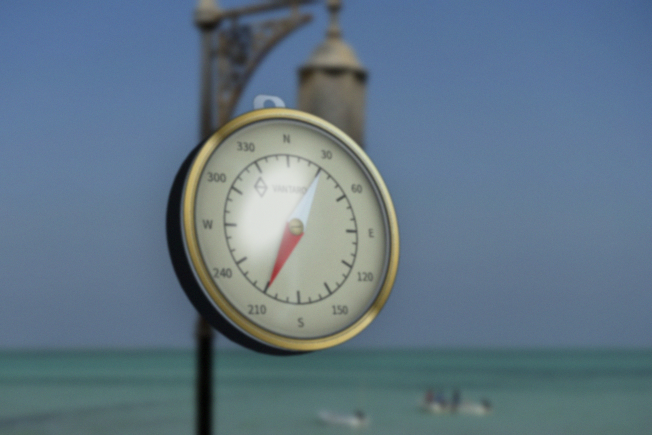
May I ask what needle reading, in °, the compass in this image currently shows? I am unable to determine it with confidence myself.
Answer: 210 °
